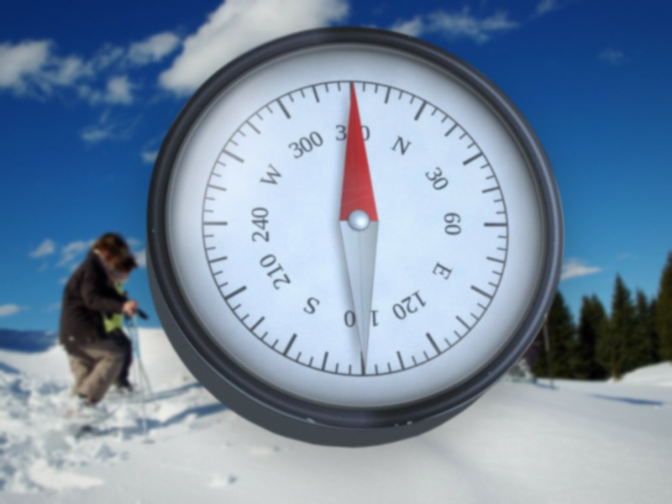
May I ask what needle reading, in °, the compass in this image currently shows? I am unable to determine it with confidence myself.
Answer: 330 °
